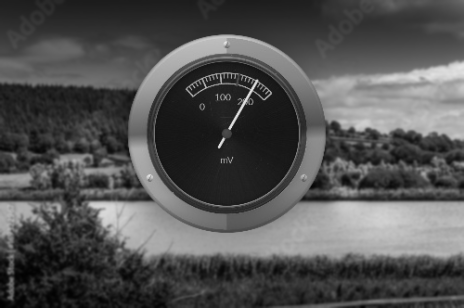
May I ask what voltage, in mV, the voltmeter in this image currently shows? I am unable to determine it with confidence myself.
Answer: 200 mV
